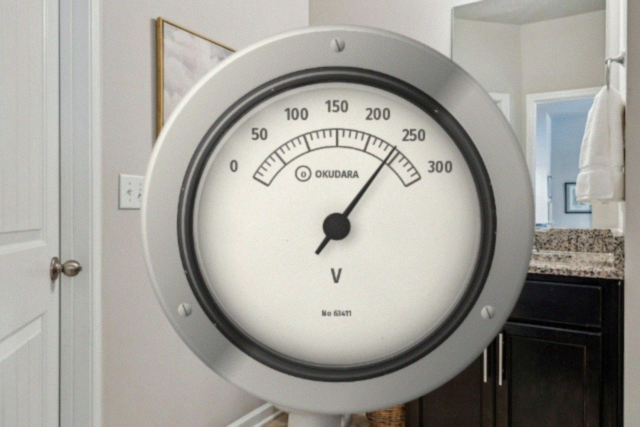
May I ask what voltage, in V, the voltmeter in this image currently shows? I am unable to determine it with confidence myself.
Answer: 240 V
